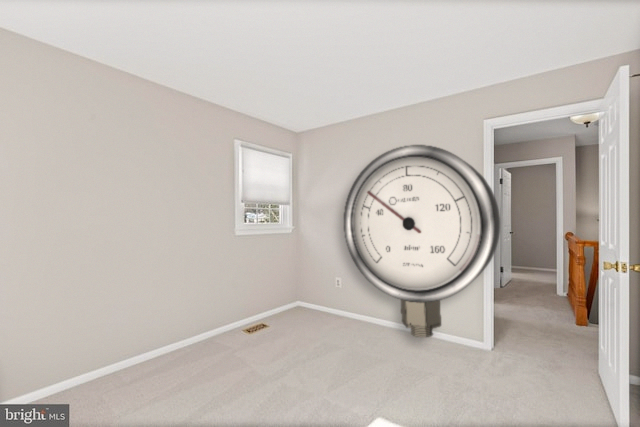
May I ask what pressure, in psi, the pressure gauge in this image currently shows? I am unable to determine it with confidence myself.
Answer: 50 psi
